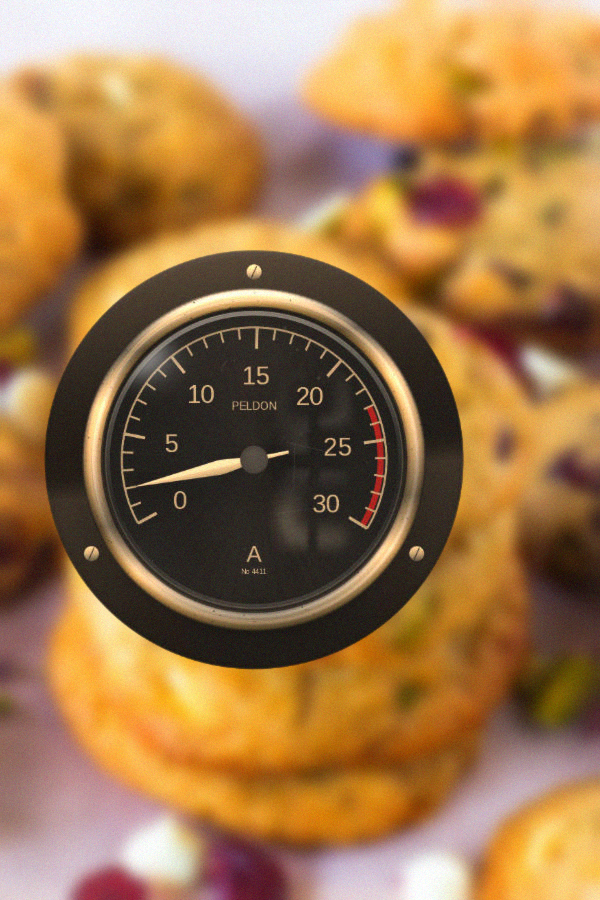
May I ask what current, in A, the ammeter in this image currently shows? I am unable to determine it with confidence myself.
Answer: 2 A
